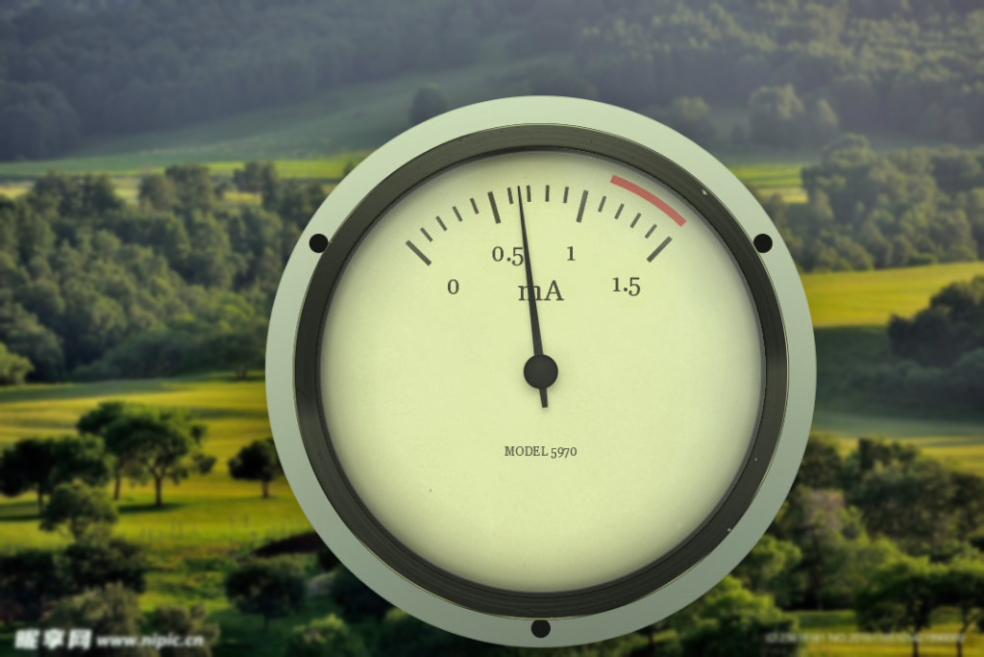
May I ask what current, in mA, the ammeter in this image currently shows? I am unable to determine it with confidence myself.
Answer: 0.65 mA
